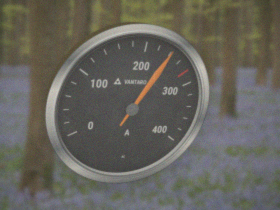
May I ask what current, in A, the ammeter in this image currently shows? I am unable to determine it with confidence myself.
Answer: 240 A
